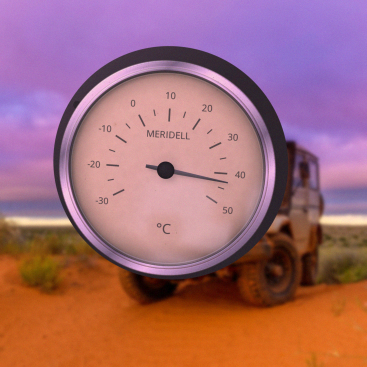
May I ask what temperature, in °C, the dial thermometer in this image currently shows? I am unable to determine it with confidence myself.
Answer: 42.5 °C
